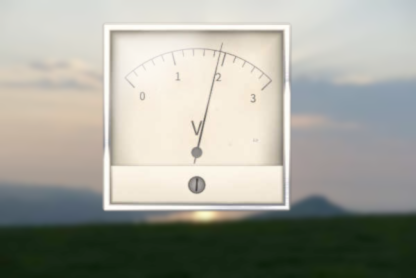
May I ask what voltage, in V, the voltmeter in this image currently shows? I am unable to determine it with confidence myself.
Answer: 1.9 V
